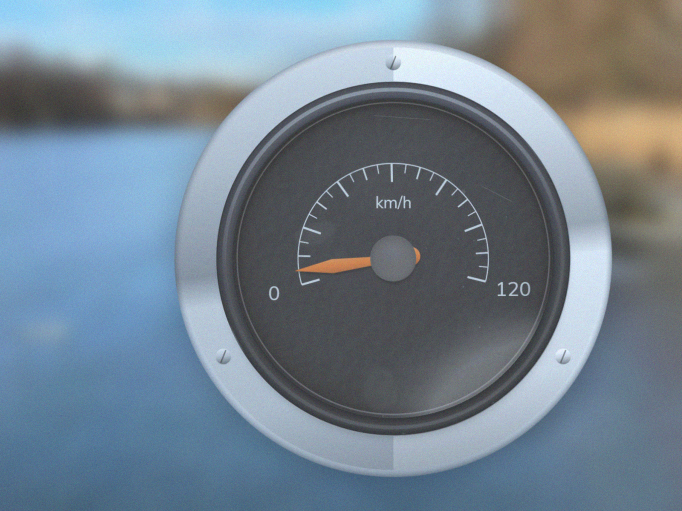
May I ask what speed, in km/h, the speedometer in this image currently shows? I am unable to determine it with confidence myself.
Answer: 5 km/h
